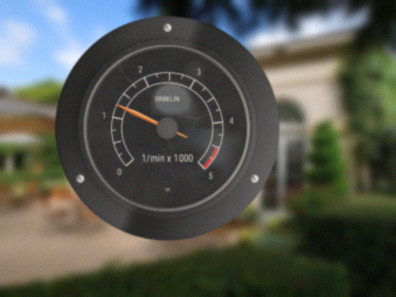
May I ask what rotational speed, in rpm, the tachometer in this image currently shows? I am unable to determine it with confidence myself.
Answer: 1250 rpm
